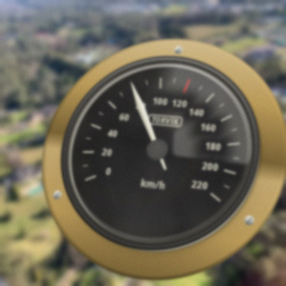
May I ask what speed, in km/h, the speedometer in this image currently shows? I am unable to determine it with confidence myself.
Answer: 80 km/h
